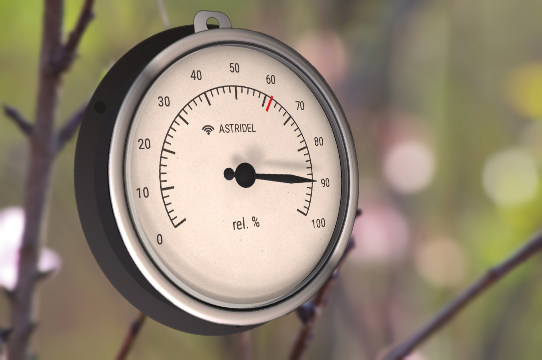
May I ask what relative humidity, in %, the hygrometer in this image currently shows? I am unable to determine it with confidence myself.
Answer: 90 %
